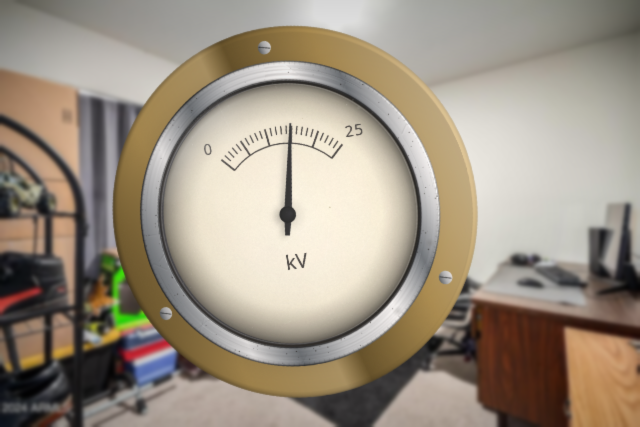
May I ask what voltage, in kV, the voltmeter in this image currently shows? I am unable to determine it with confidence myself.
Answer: 15 kV
